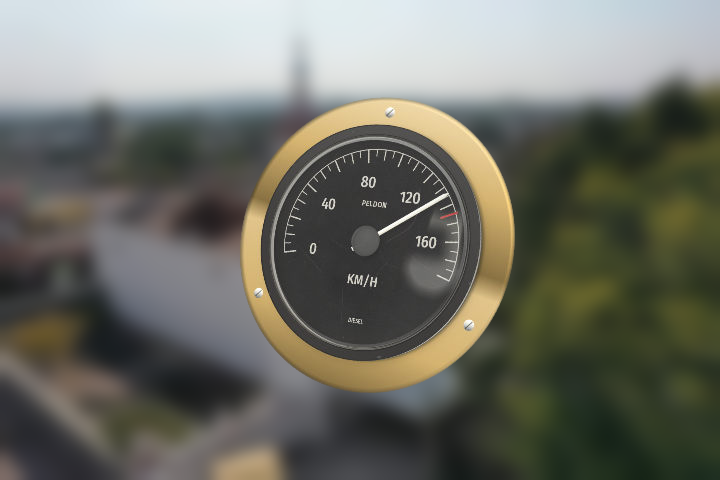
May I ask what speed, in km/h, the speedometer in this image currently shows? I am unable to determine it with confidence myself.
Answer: 135 km/h
